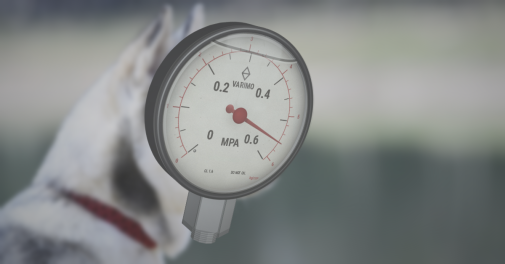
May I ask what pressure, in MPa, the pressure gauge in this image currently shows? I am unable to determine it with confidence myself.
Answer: 0.55 MPa
